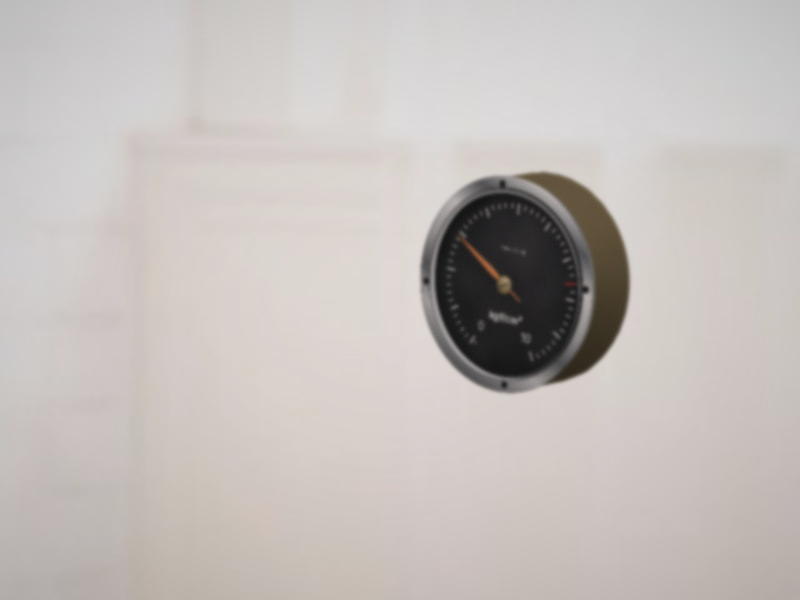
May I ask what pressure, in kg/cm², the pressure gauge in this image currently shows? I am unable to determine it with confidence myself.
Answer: 3 kg/cm²
